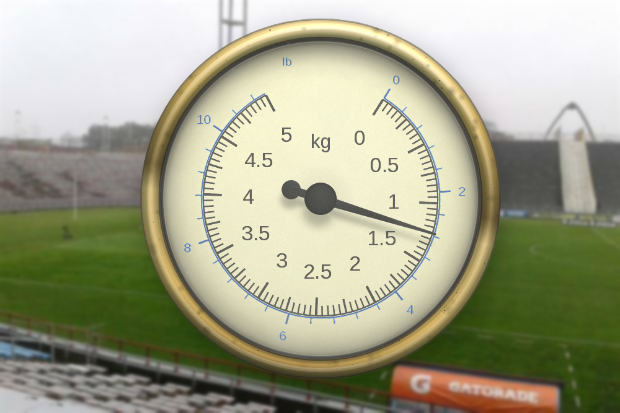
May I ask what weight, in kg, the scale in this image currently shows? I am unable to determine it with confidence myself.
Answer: 1.25 kg
